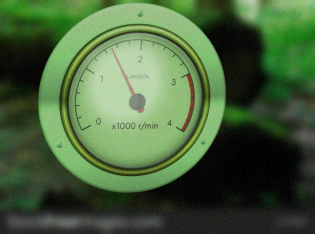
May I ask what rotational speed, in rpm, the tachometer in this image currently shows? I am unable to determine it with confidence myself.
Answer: 1500 rpm
